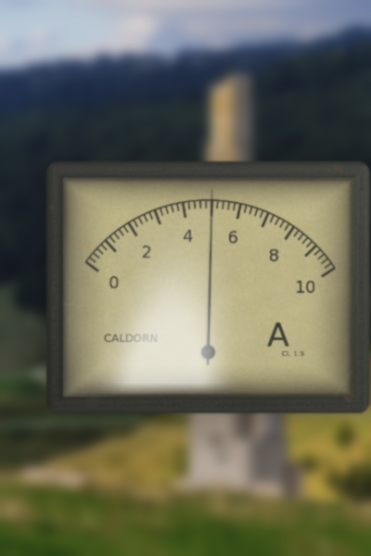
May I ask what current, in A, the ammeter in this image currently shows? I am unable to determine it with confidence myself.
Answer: 5 A
